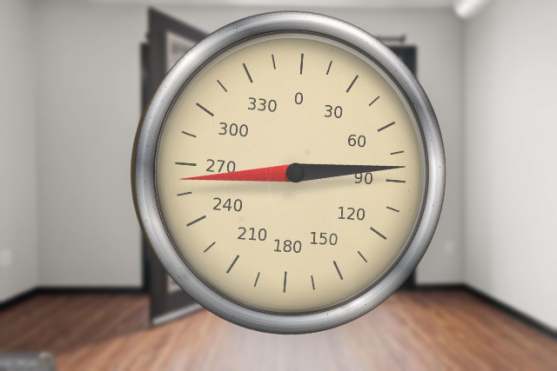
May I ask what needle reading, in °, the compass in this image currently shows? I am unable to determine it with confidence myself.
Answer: 262.5 °
